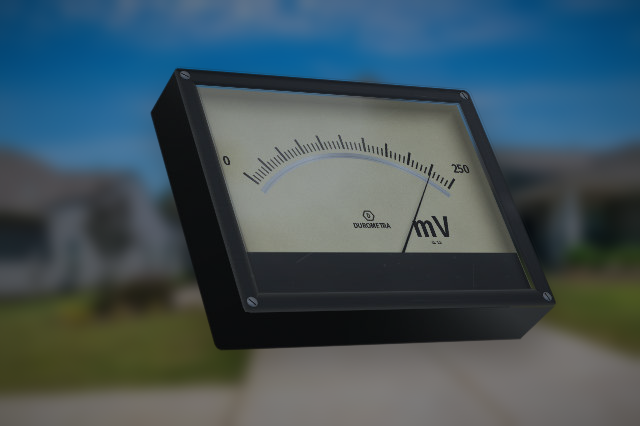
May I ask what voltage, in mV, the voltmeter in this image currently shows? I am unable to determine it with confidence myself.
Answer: 225 mV
